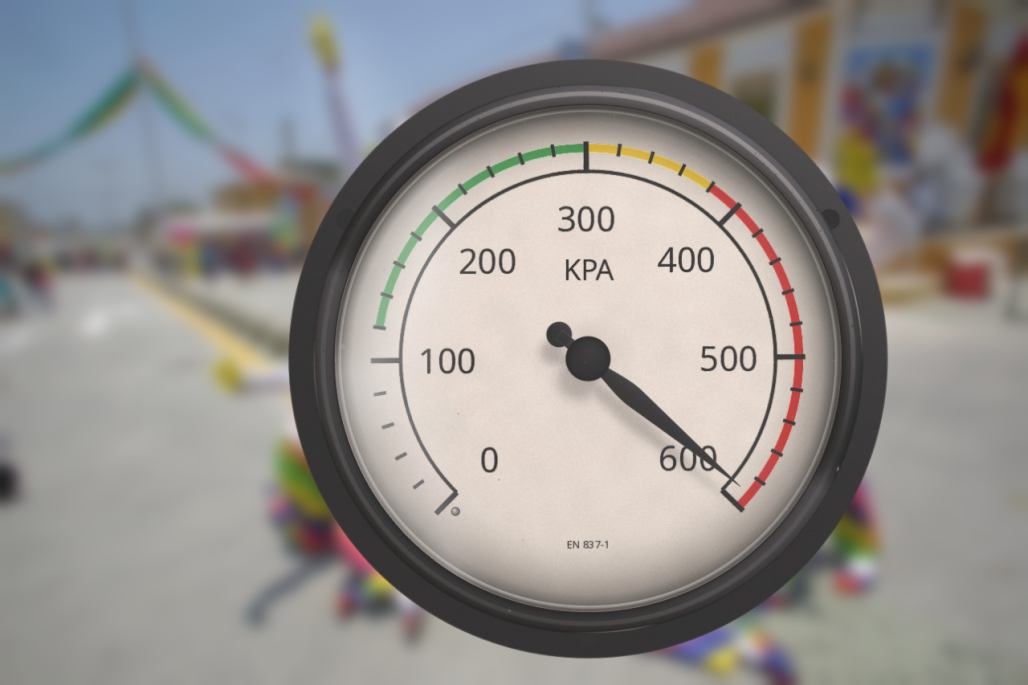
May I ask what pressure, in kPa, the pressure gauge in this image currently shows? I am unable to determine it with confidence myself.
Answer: 590 kPa
